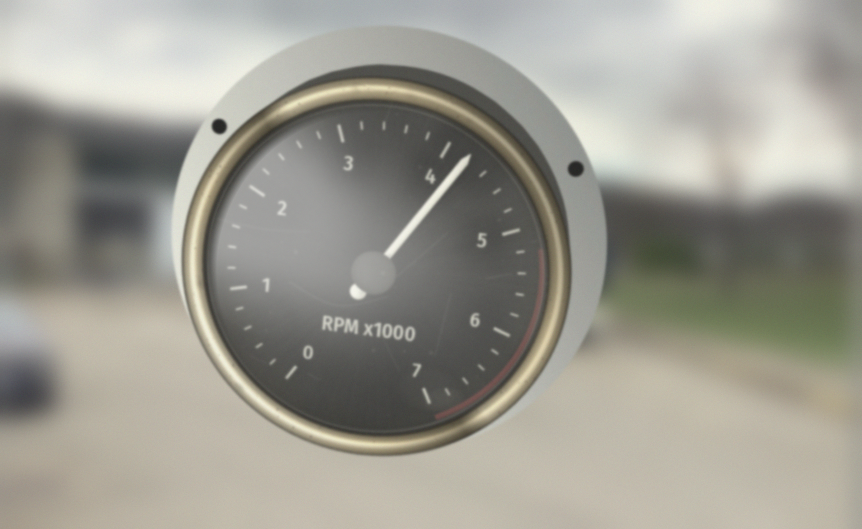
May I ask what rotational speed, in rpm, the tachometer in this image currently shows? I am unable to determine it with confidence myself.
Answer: 4200 rpm
